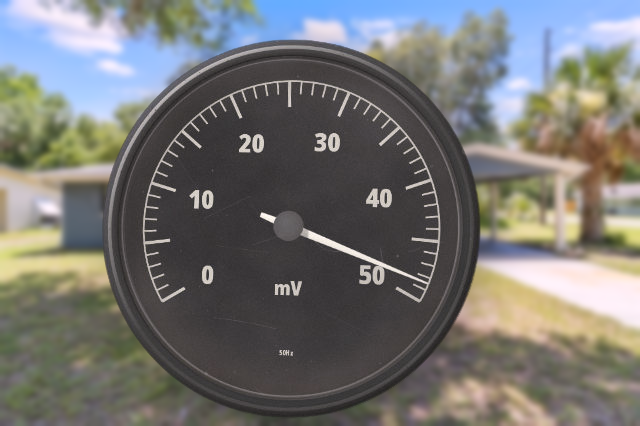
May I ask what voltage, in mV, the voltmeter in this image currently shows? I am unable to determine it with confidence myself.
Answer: 48.5 mV
